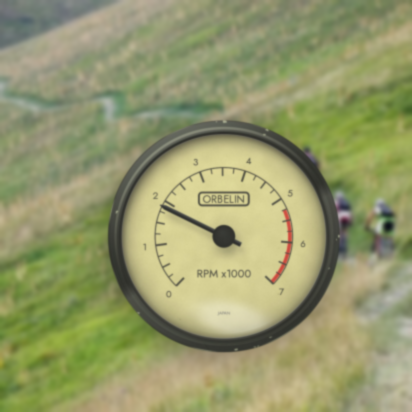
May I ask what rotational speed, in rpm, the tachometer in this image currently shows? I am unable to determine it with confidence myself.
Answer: 1875 rpm
